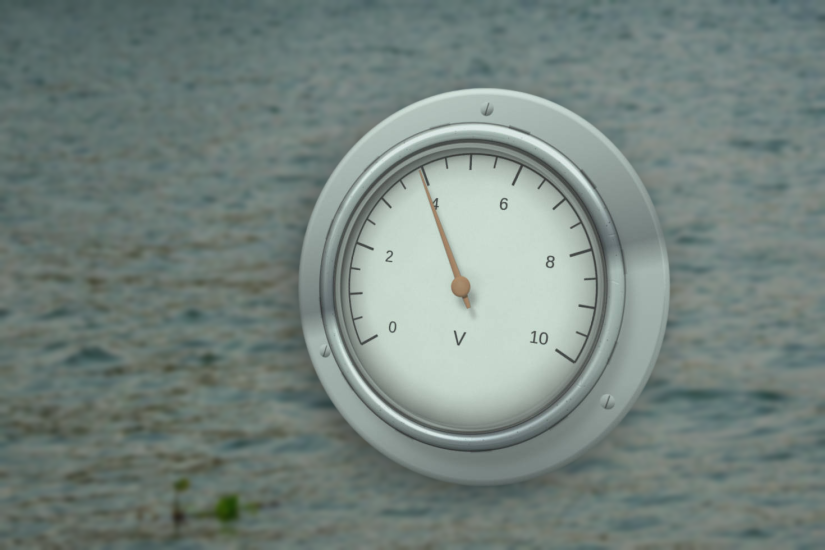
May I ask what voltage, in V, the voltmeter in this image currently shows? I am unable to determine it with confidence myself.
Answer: 4 V
